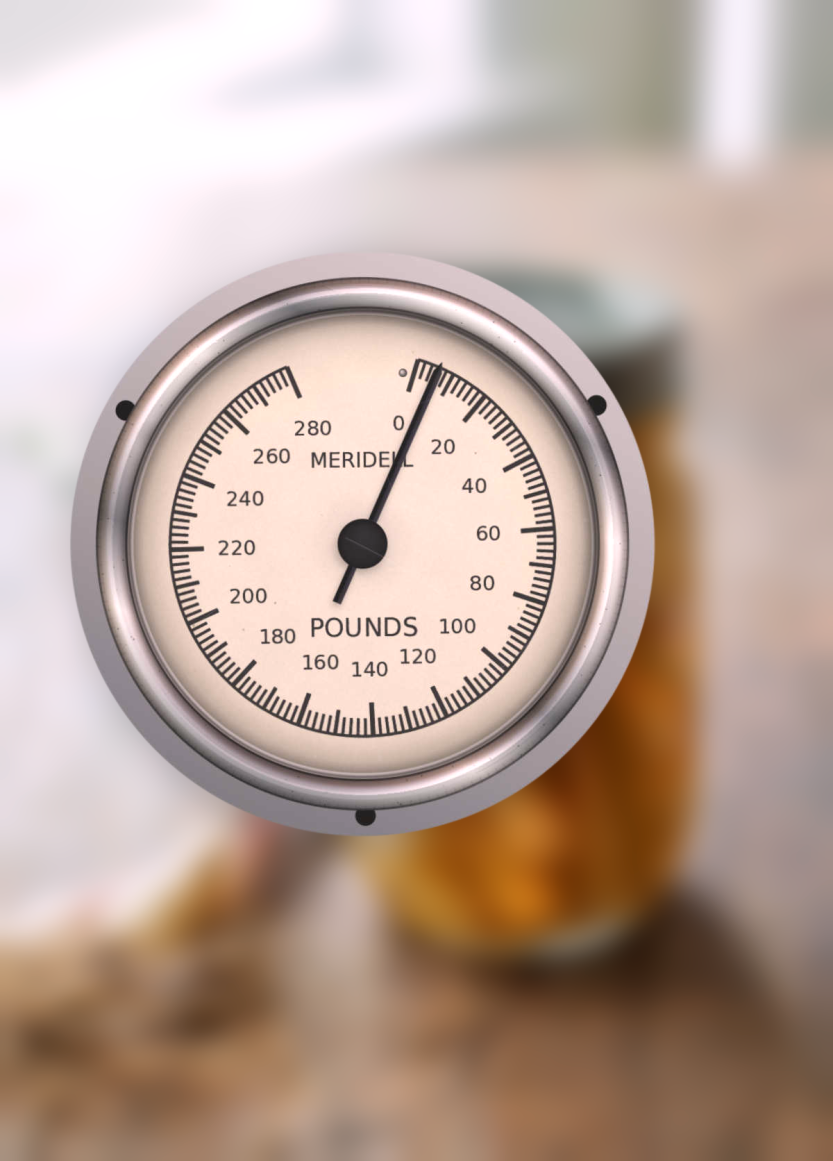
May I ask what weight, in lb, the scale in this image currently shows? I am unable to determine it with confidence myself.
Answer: 6 lb
